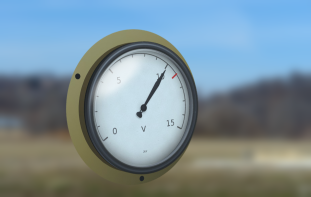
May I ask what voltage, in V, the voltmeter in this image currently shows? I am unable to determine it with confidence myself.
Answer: 10 V
